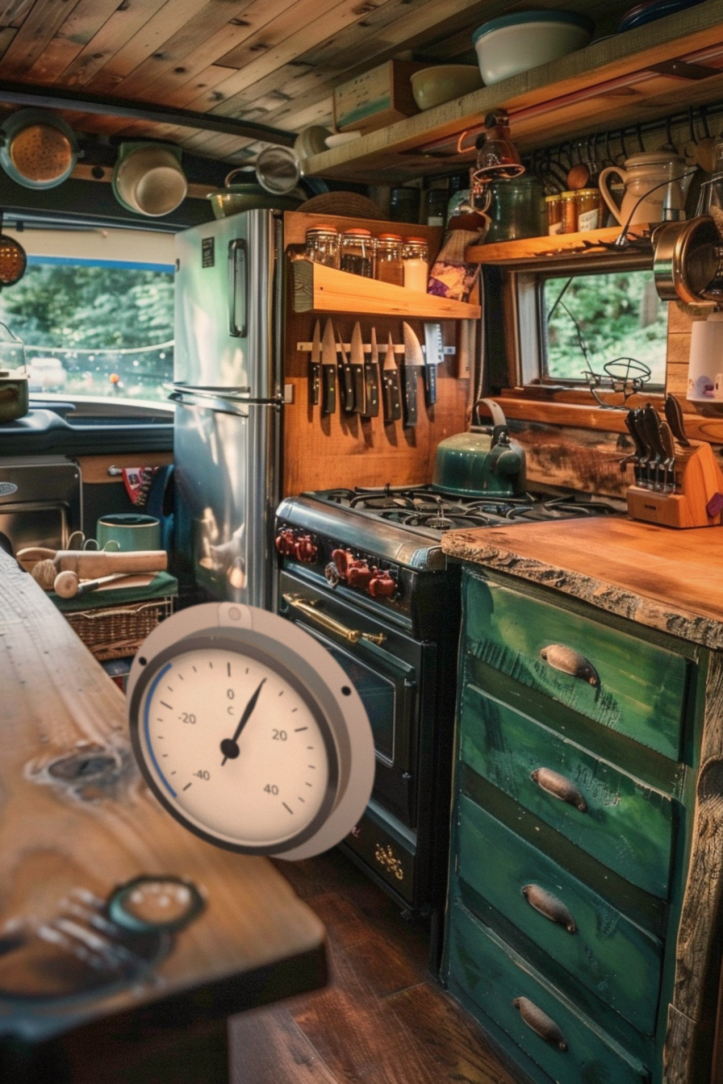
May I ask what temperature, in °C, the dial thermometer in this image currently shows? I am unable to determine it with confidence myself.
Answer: 8 °C
